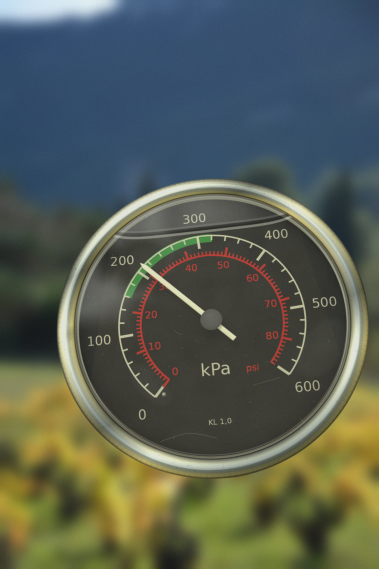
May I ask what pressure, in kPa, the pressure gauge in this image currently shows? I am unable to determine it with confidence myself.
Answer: 210 kPa
